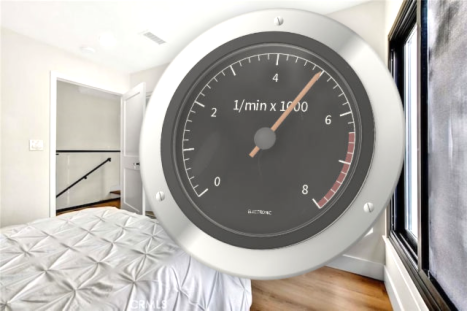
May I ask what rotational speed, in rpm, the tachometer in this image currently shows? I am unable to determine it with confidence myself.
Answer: 5000 rpm
